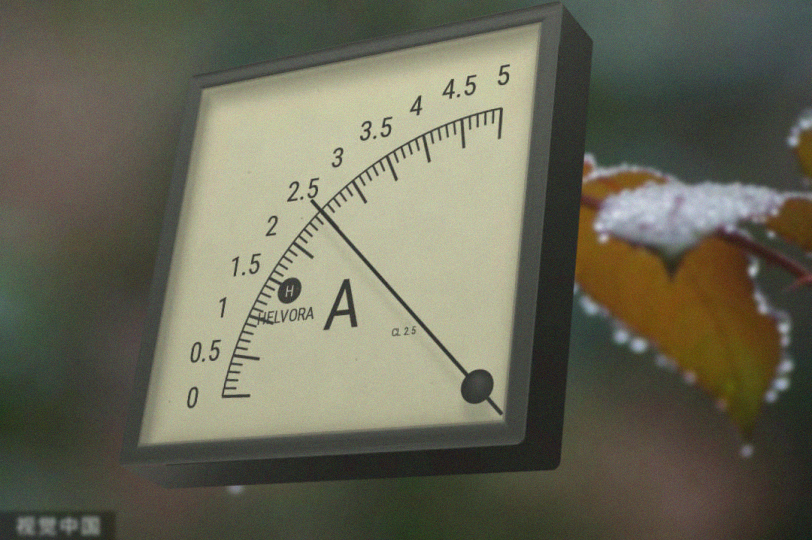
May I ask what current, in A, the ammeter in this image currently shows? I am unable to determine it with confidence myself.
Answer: 2.5 A
